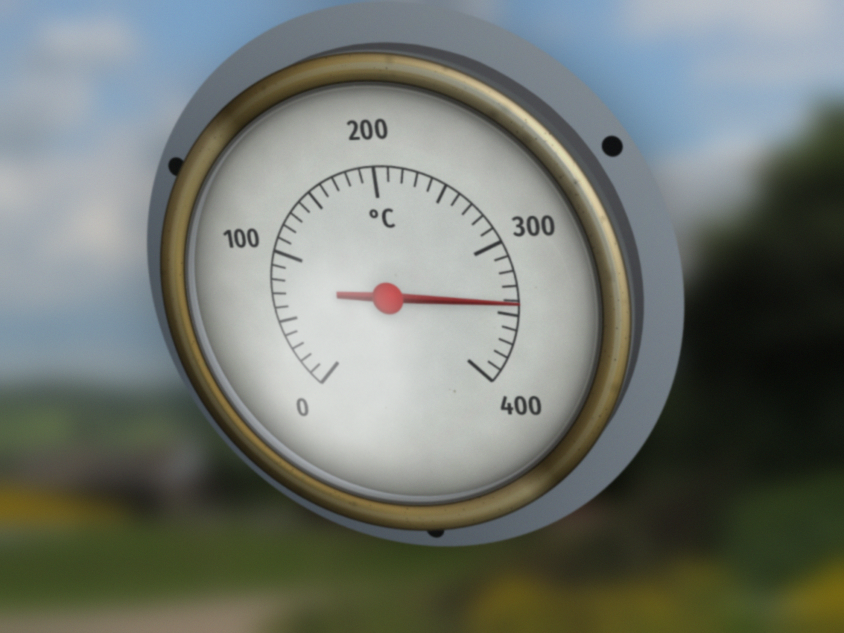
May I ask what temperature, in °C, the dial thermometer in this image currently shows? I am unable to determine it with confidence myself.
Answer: 340 °C
